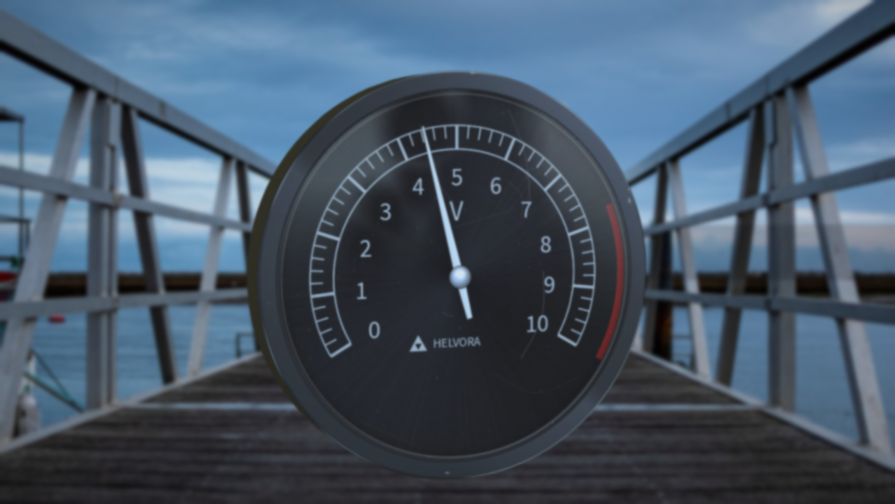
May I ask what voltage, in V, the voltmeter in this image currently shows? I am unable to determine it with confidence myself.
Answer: 4.4 V
